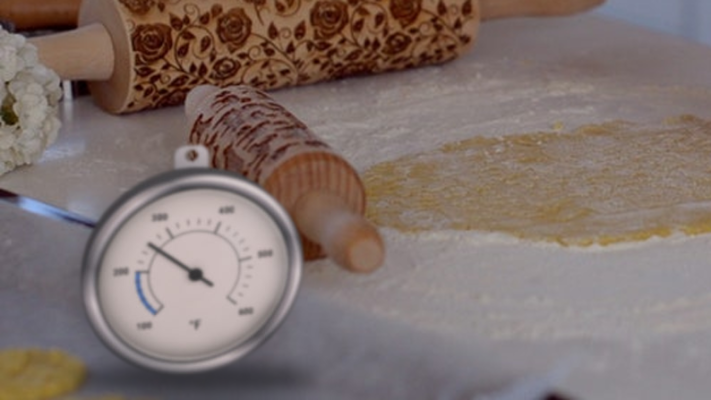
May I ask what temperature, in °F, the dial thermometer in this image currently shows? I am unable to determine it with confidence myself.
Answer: 260 °F
